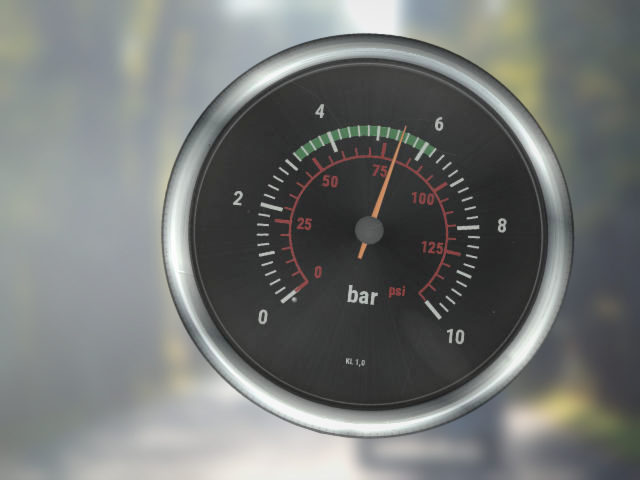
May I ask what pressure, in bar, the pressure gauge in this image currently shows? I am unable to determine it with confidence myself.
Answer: 5.5 bar
